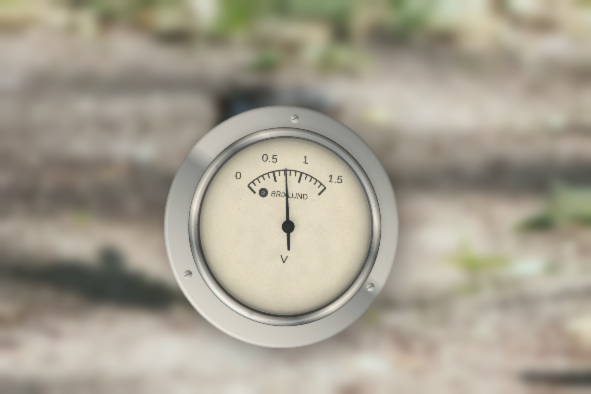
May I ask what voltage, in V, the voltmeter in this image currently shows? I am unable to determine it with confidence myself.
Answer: 0.7 V
